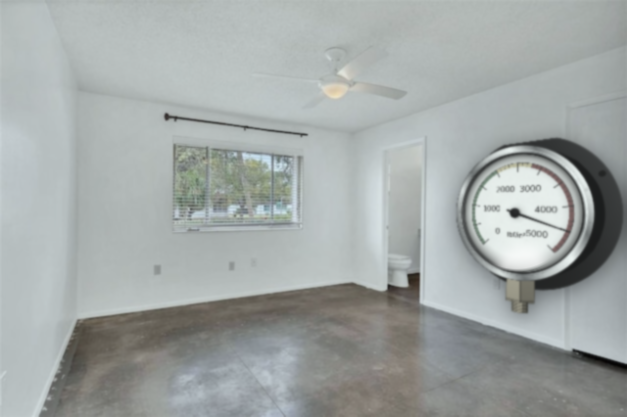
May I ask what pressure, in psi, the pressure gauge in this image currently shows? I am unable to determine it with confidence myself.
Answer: 4500 psi
